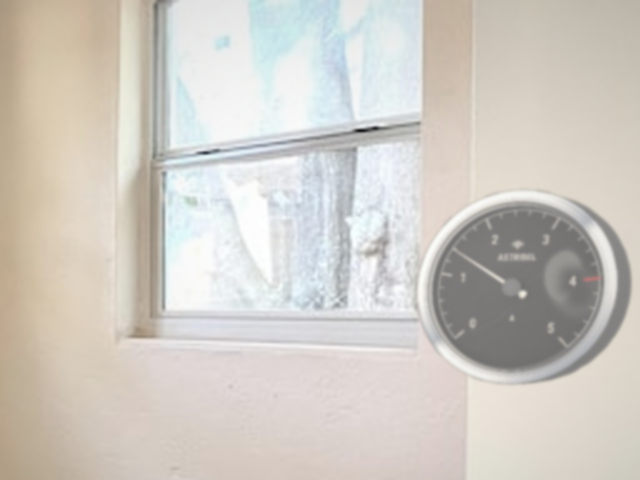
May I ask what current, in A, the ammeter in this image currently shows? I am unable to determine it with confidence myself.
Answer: 1.4 A
